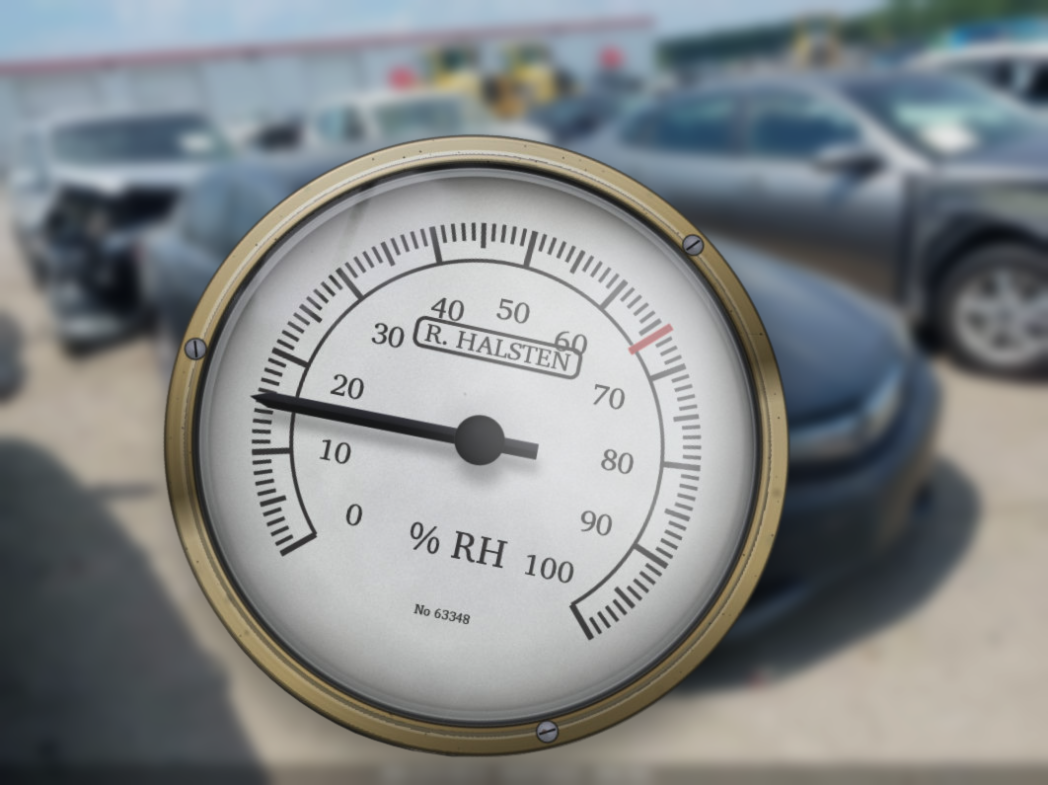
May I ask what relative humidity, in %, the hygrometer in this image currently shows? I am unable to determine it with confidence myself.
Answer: 15 %
